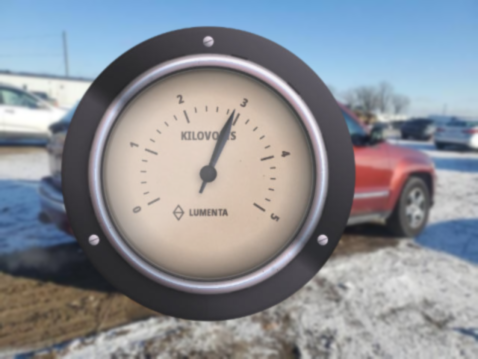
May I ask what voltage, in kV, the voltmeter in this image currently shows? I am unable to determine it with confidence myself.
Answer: 2.9 kV
